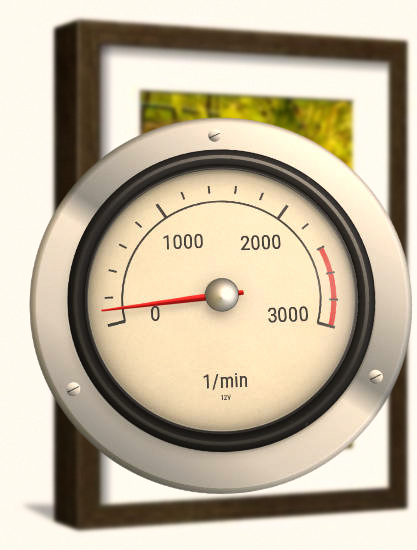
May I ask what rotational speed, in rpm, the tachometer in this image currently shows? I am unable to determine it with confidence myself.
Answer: 100 rpm
